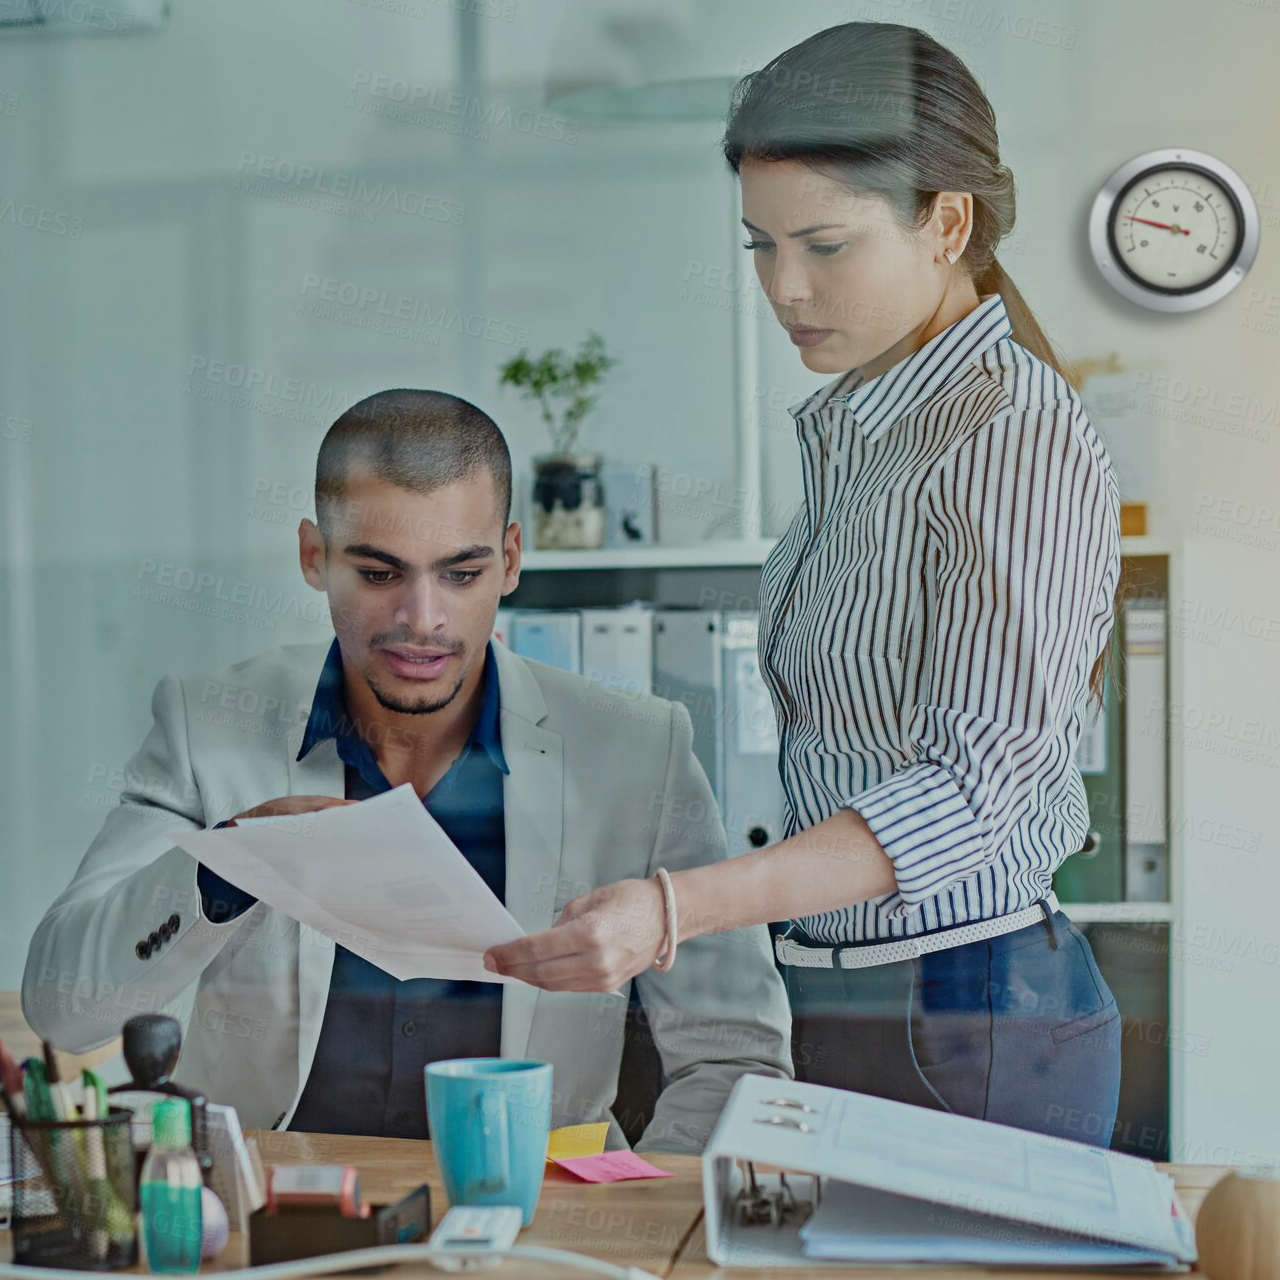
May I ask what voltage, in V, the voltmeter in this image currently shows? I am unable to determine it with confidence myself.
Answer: 2.5 V
